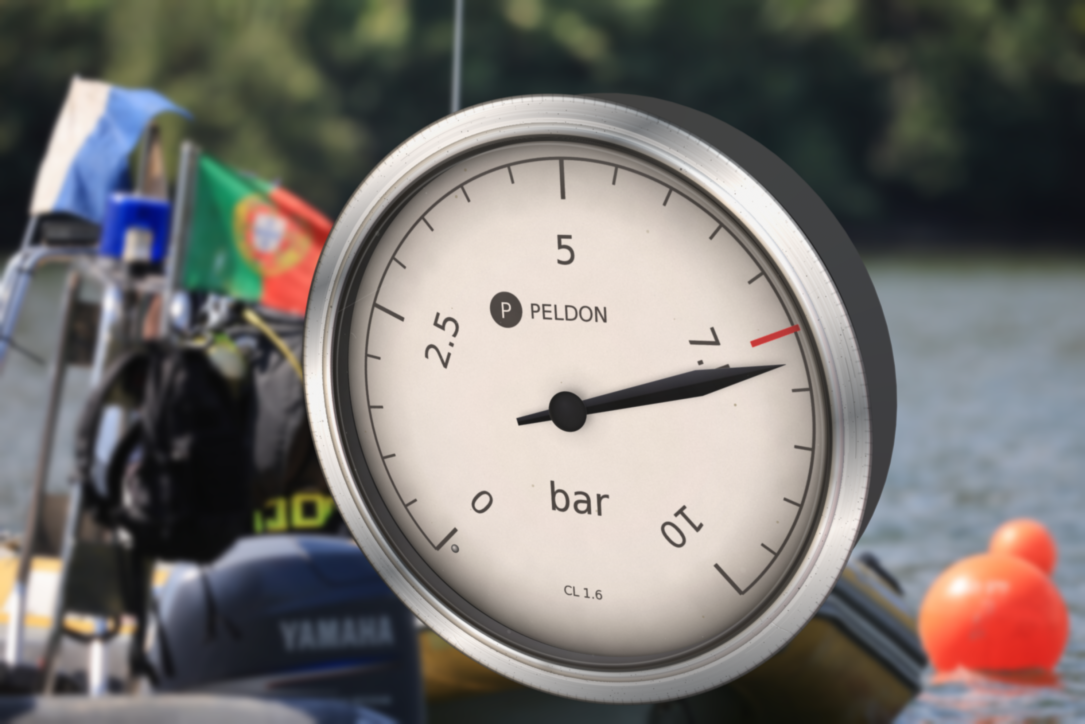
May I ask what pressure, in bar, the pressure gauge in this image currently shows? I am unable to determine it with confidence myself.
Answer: 7.75 bar
